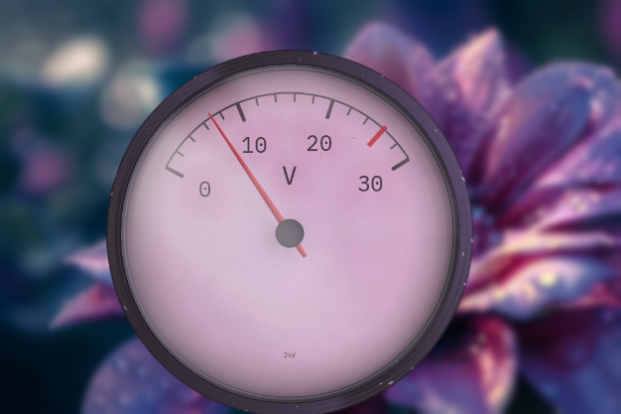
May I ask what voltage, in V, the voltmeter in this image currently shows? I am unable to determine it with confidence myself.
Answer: 7 V
